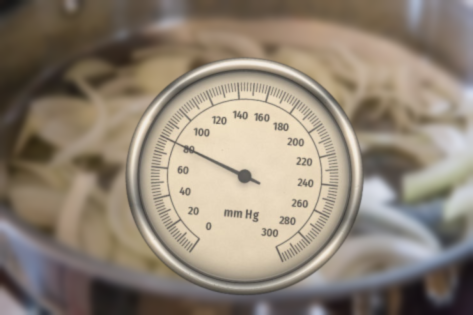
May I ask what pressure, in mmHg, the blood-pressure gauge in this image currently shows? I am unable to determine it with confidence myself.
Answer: 80 mmHg
